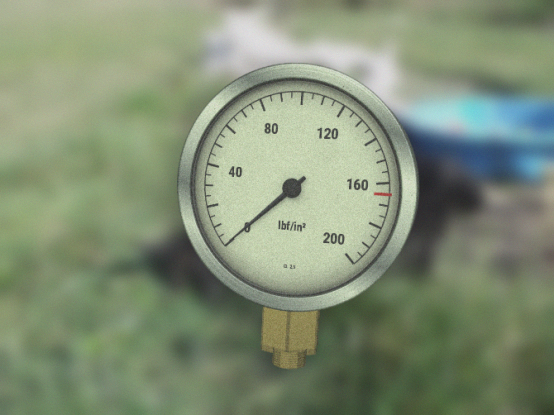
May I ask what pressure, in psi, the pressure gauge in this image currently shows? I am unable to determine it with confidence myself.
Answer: 0 psi
